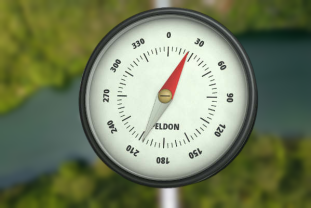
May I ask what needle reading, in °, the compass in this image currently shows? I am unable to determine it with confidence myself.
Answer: 25 °
